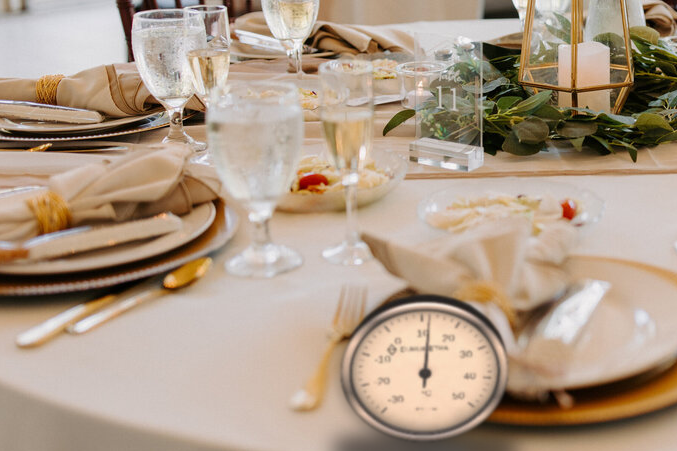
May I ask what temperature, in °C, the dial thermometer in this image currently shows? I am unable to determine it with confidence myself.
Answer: 12 °C
